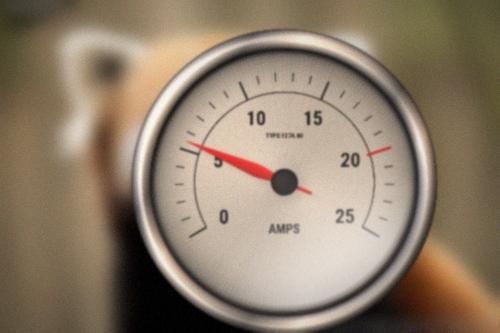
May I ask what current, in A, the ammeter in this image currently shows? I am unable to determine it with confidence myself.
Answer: 5.5 A
